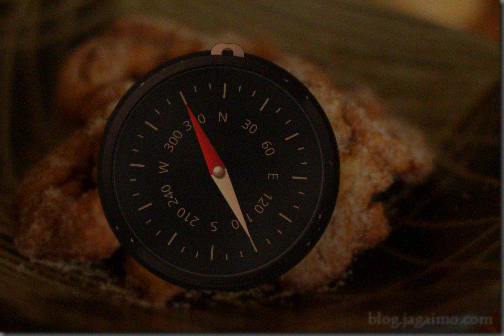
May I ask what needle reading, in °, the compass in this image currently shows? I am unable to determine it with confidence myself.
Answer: 330 °
